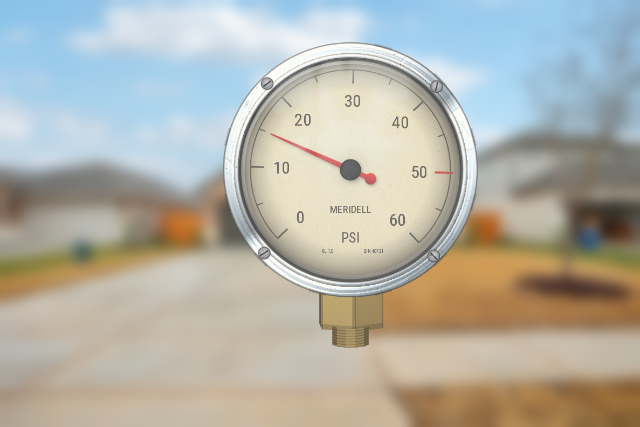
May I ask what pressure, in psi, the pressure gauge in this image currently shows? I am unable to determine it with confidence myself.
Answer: 15 psi
